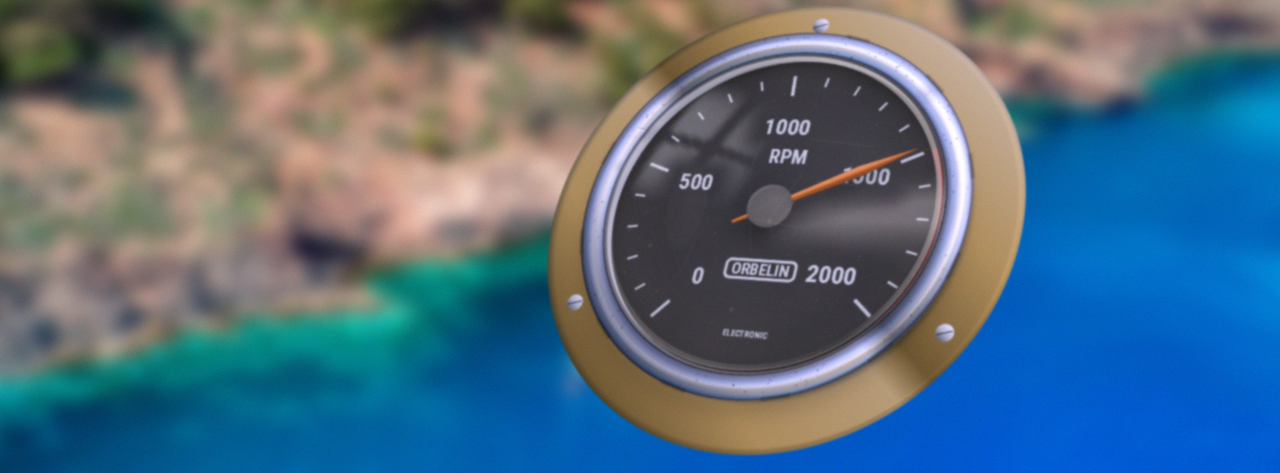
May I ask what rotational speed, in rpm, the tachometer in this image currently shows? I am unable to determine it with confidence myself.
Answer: 1500 rpm
